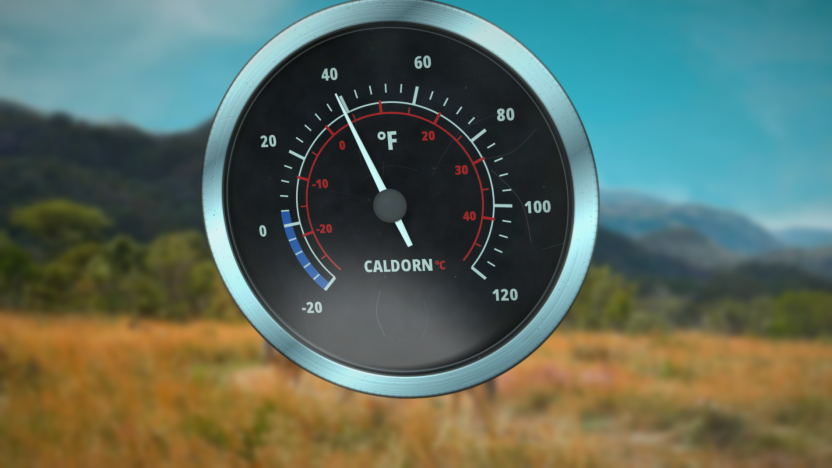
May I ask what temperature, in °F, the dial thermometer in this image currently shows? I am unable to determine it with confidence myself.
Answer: 40 °F
